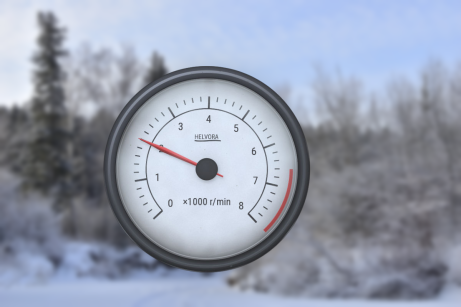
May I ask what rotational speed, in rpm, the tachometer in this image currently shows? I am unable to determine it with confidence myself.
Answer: 2000 rpm
